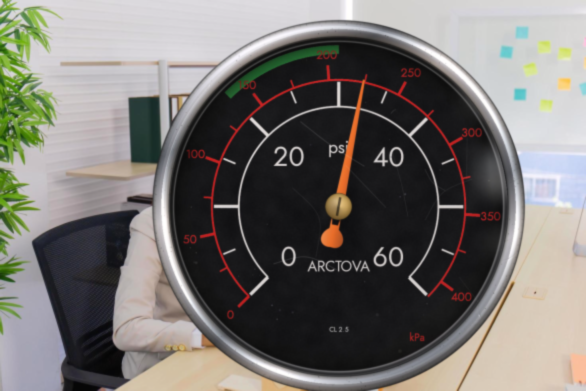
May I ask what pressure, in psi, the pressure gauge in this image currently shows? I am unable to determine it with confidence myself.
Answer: 32.5 psi
